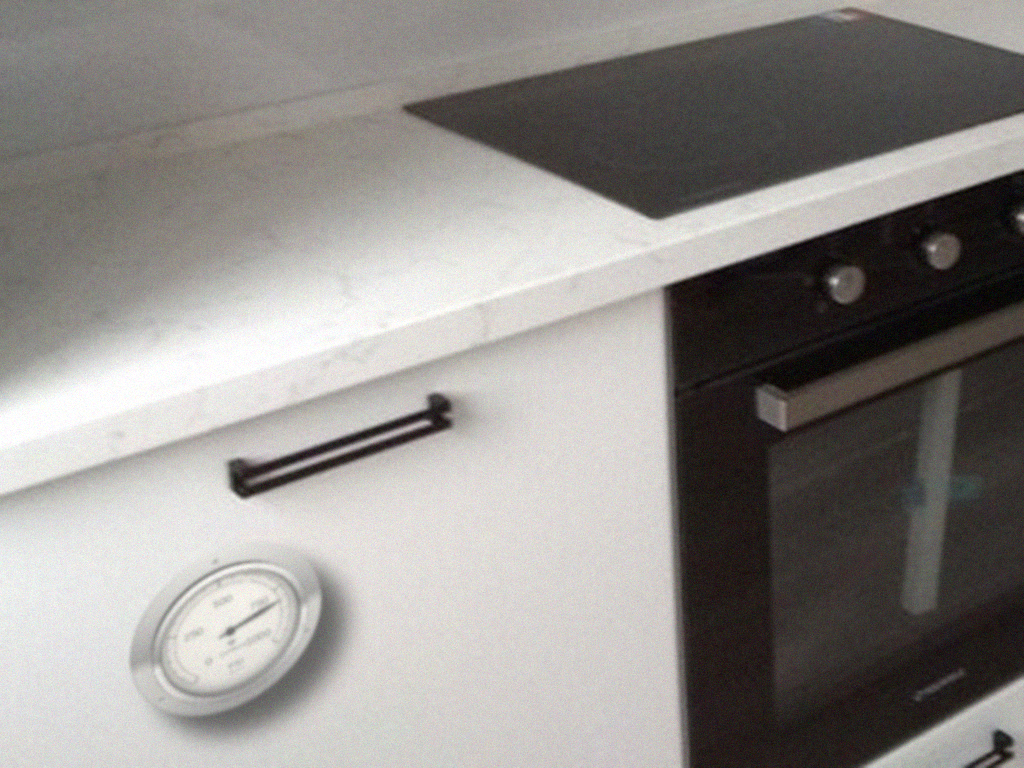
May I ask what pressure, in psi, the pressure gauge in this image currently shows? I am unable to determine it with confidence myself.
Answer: 800 psi
